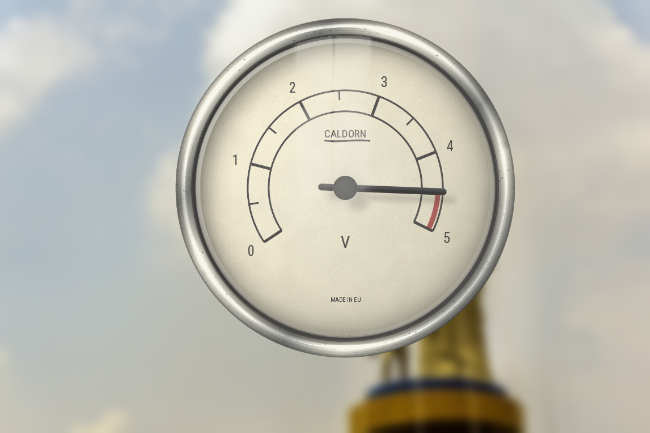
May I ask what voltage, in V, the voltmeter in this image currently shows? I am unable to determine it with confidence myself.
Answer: 4.5 V
